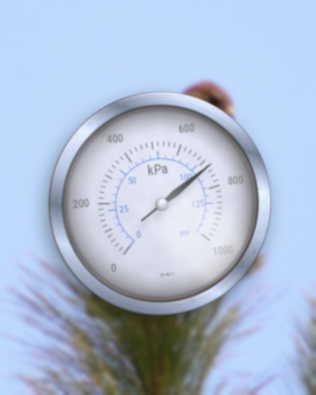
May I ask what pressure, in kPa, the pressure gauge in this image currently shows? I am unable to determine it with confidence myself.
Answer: 720 kPa
